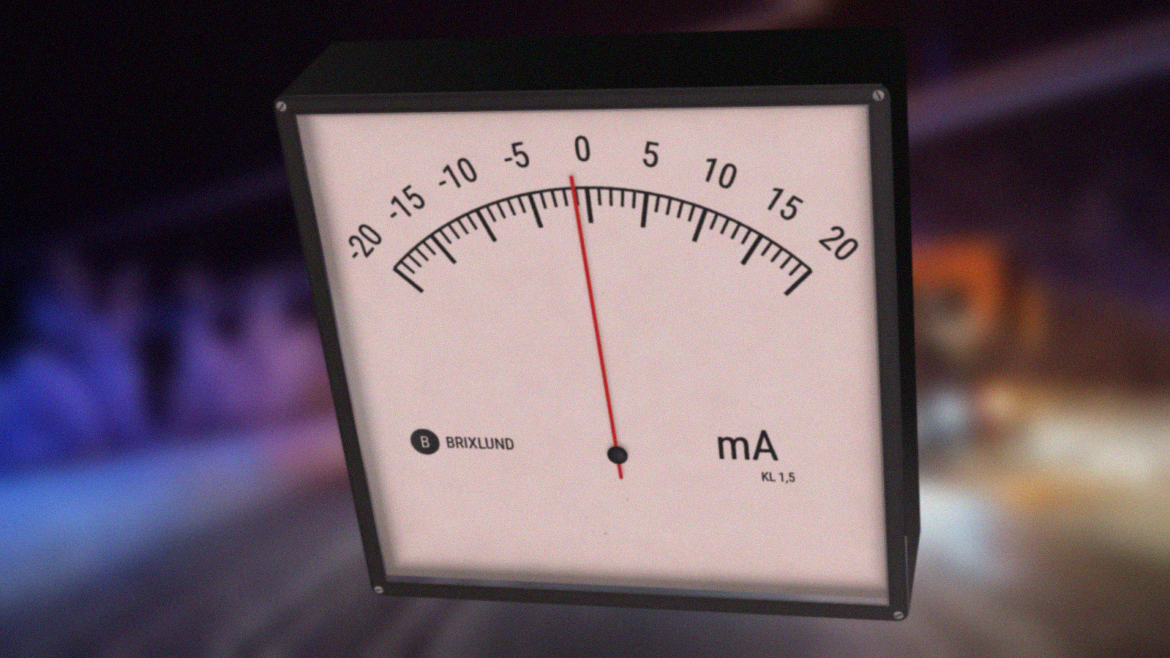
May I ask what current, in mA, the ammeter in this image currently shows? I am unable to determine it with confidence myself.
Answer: -1 mA
